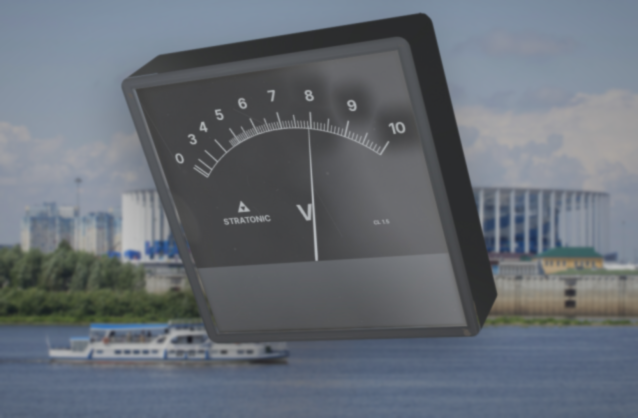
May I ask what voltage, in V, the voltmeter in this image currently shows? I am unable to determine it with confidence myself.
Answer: 8 V
